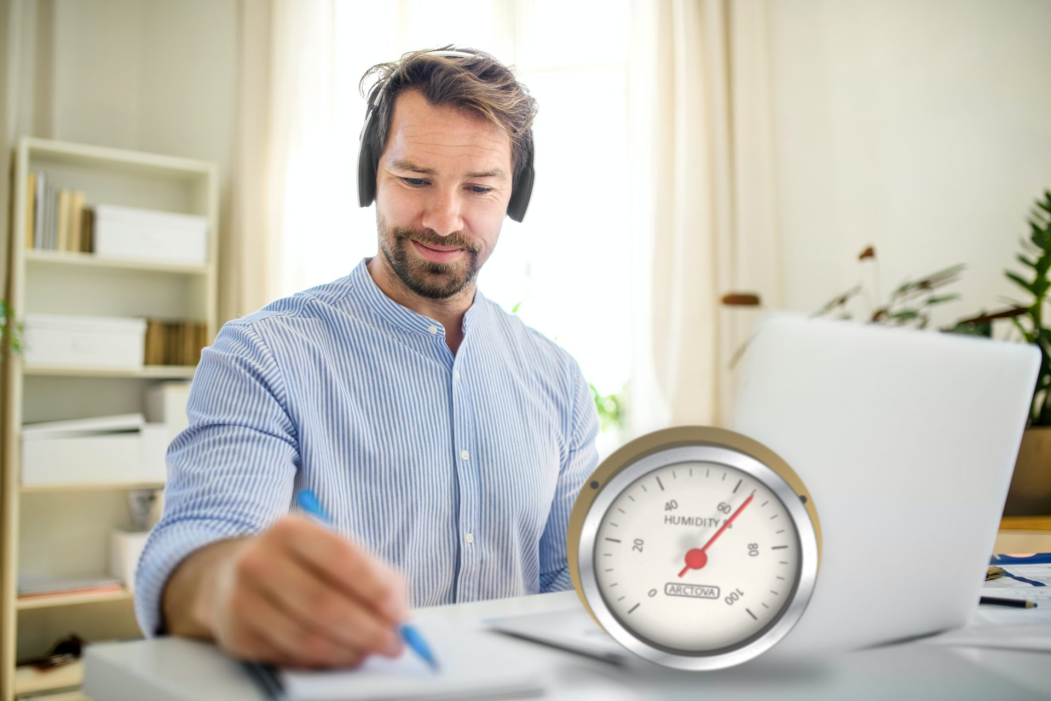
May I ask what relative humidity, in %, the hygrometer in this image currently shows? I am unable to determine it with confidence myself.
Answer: 64 %
